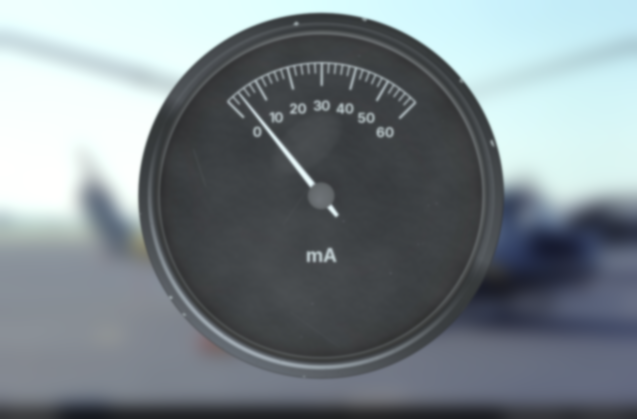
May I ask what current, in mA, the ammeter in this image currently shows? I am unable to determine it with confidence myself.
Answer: 4 mA
